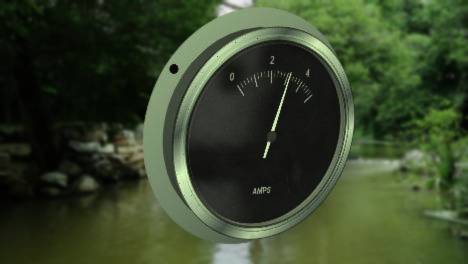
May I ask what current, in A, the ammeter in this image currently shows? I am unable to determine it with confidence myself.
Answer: 3 A
